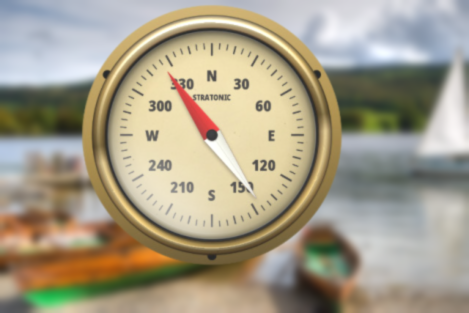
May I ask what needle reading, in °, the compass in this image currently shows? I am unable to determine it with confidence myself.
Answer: 325 °
